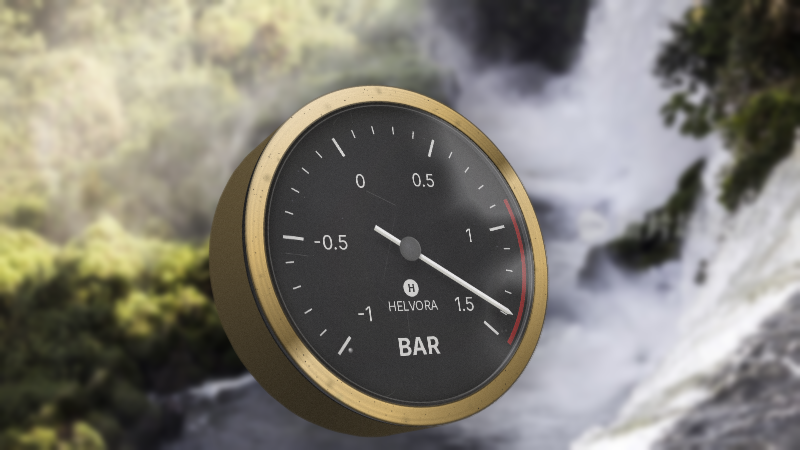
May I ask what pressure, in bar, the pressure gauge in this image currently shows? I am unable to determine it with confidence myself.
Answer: 1.4 bar
